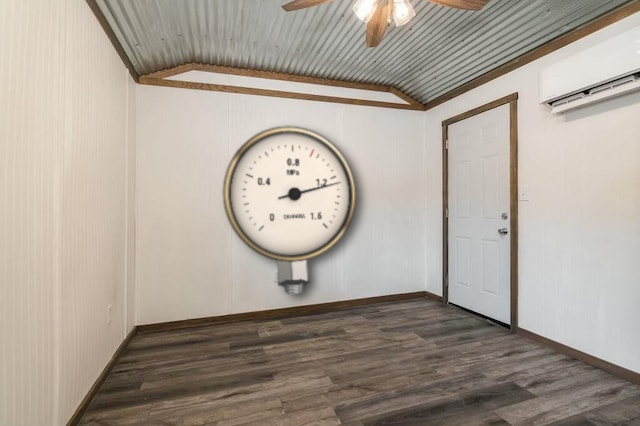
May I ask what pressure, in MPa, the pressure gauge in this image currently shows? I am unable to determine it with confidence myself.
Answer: 1.25 MPa
